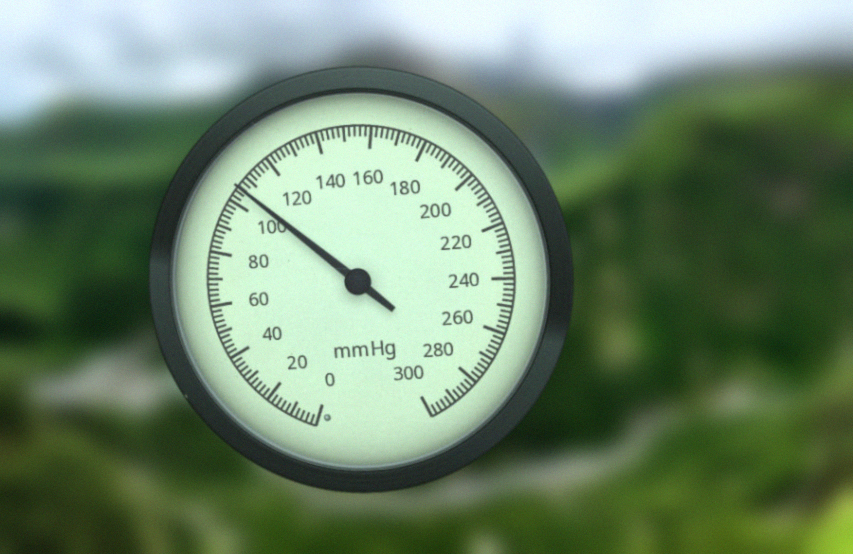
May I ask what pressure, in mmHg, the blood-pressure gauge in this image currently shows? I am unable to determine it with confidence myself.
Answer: 106 mmHg
